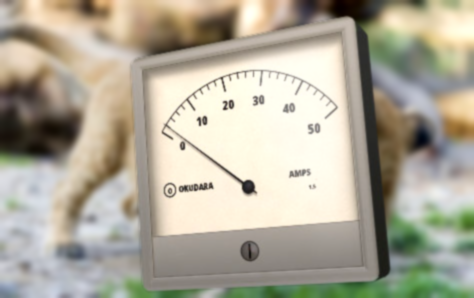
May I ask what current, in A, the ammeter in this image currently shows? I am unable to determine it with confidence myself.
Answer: 2 A
